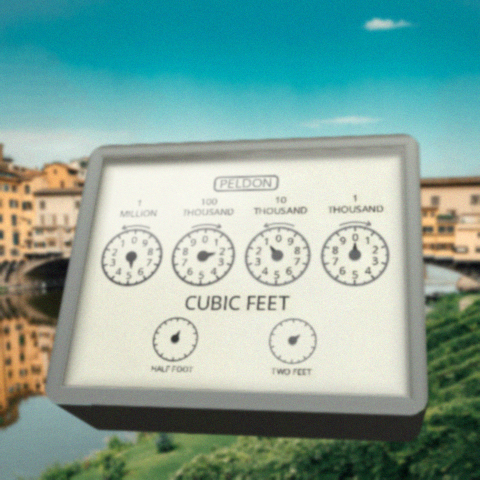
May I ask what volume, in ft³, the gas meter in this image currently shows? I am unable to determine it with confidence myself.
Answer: 521000 ft³
